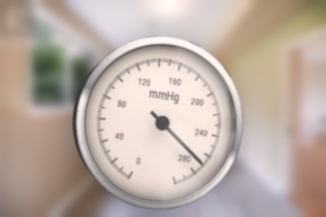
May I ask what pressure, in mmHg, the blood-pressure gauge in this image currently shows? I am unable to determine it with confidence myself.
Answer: 270 mmHg
